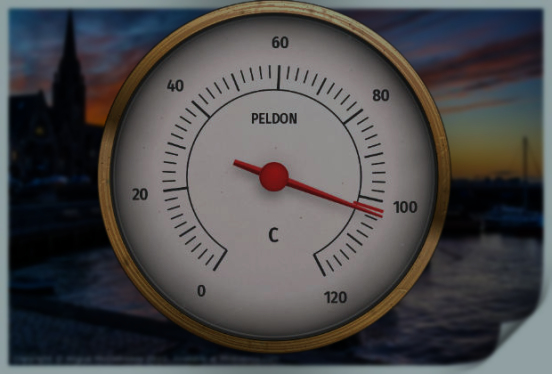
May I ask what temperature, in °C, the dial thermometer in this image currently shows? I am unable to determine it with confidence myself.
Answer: 103 °C
